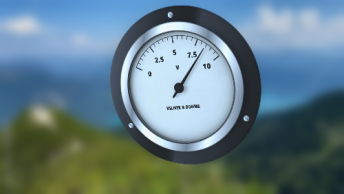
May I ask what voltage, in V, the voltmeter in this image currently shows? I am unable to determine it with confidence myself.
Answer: 8.5 V
